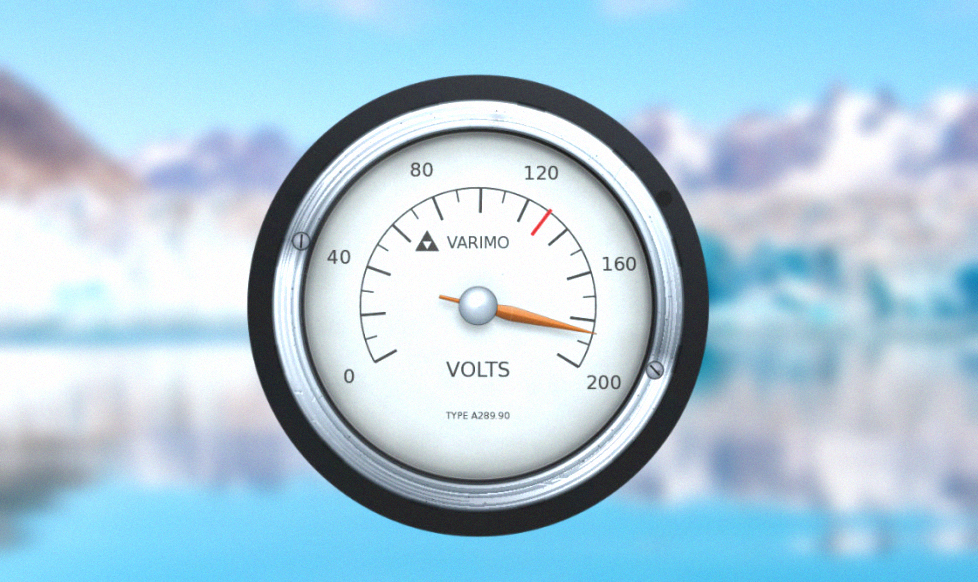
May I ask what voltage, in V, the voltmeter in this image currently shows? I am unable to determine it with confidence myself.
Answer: 185 V
